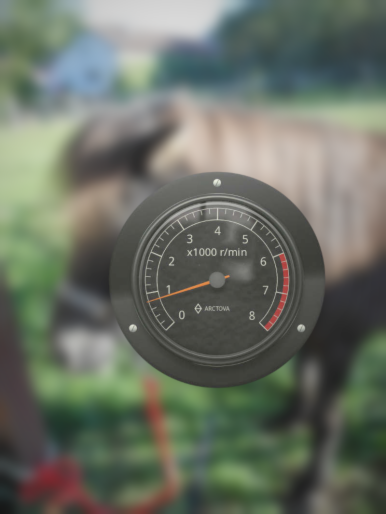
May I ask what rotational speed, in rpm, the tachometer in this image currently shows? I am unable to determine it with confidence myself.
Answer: 800 rpm
